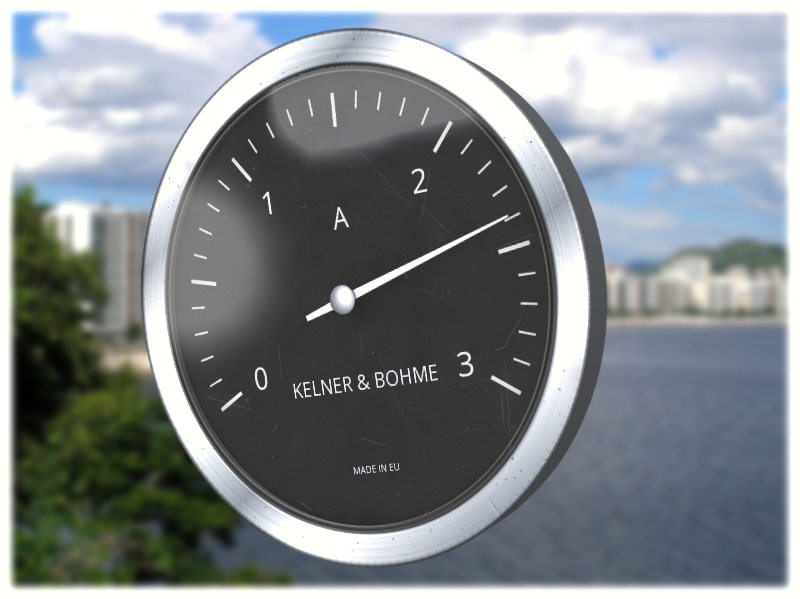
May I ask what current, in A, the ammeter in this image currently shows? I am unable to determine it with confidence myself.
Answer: 2.4 A
